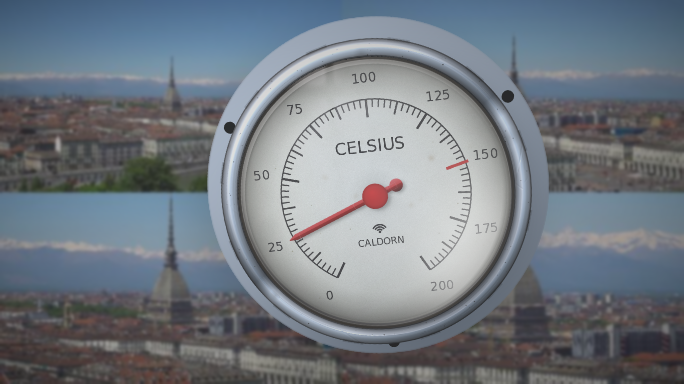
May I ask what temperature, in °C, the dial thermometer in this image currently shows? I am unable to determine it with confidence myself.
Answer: 25 °C
